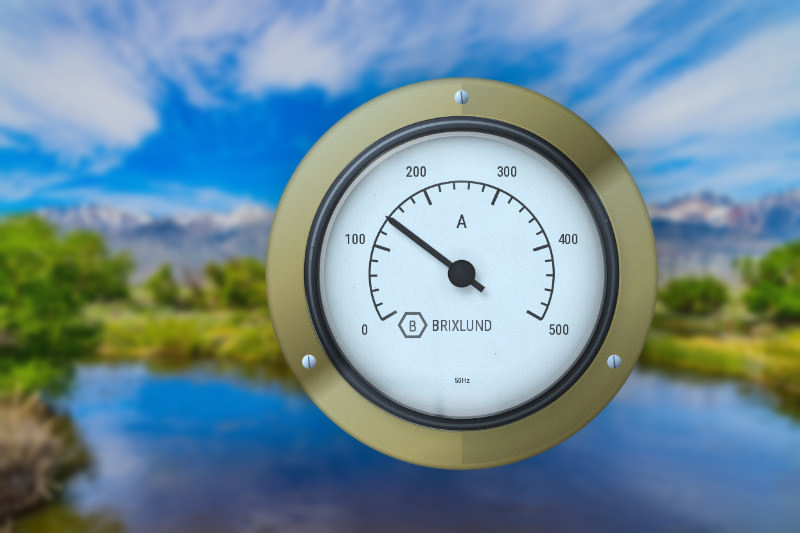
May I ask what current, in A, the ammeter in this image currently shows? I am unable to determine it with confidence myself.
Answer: 140 A
